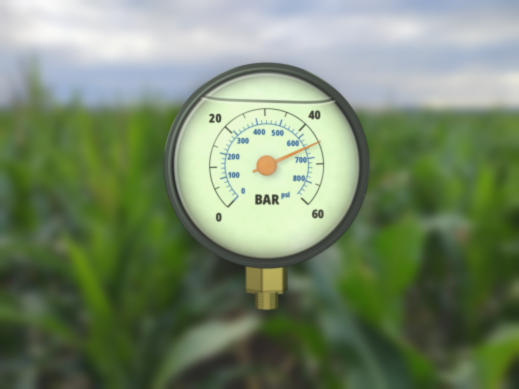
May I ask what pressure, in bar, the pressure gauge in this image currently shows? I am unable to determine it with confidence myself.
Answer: 45 bar
